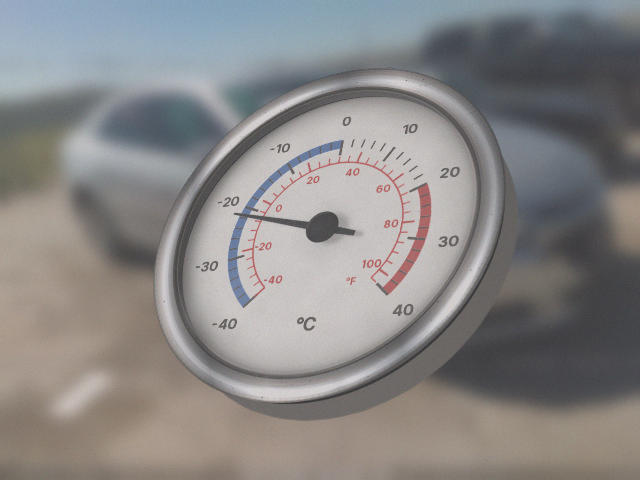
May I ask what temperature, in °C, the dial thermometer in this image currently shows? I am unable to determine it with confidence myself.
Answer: -22 °C
